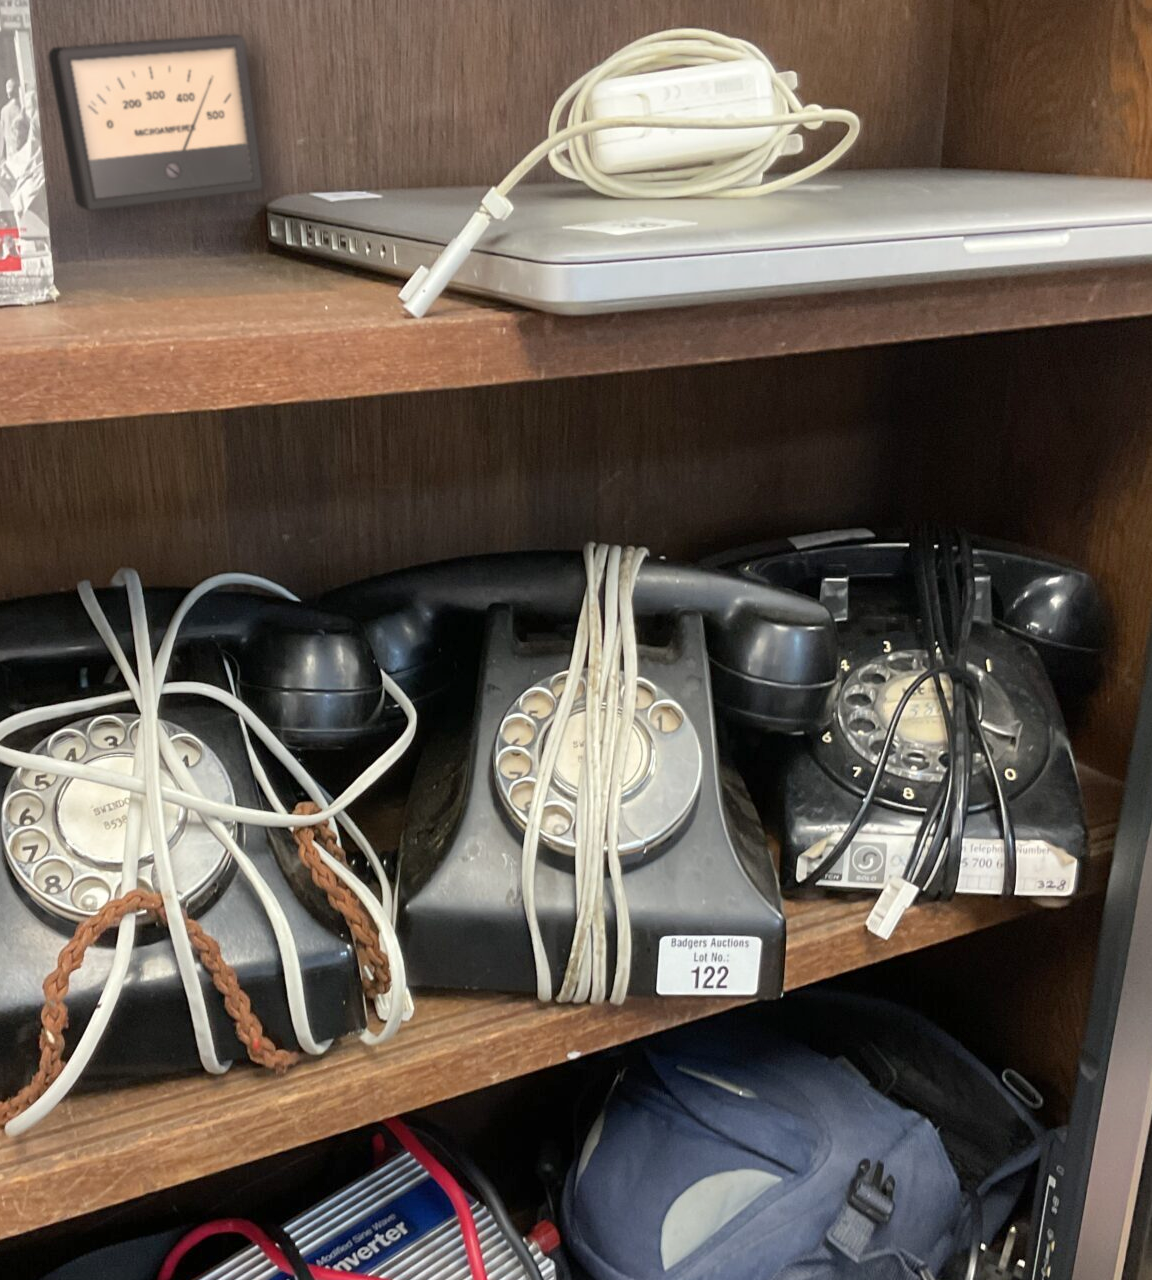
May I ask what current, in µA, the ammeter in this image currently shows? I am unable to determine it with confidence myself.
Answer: 450 µA
